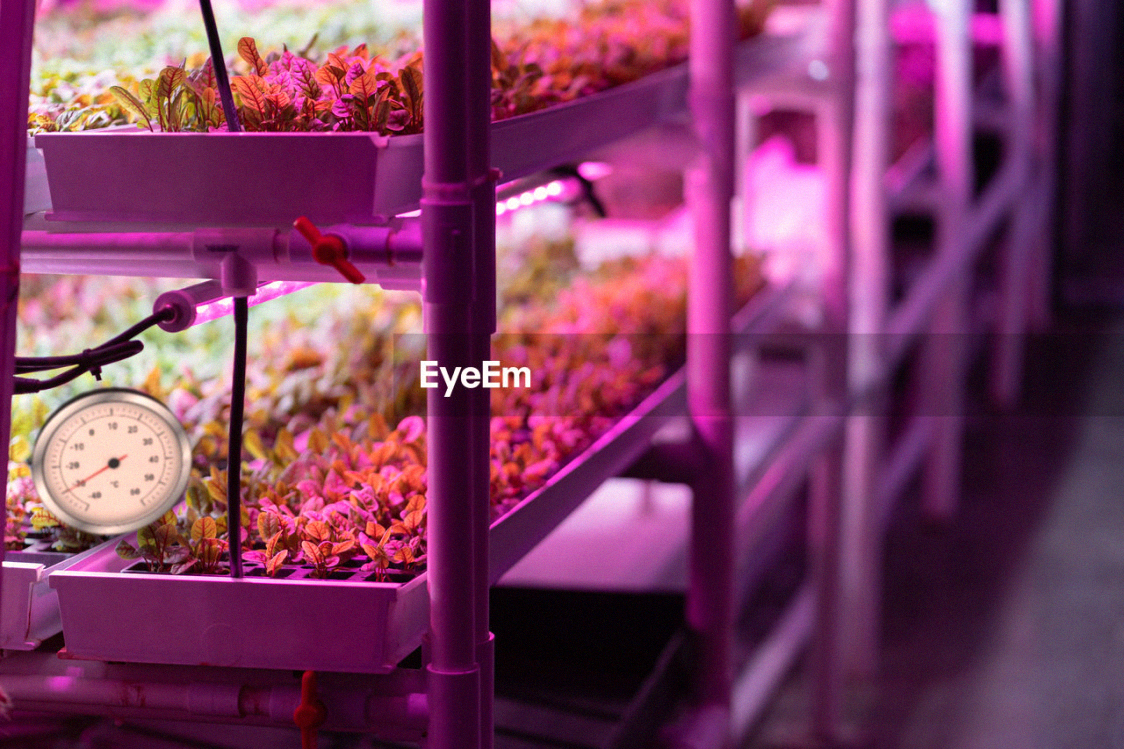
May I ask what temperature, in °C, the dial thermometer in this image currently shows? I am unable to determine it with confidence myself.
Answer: -30 °C
